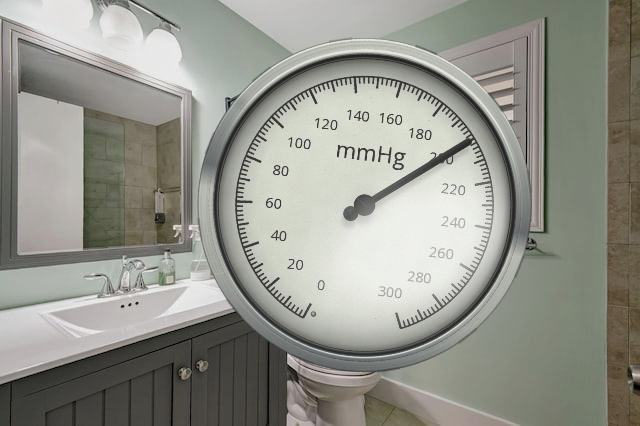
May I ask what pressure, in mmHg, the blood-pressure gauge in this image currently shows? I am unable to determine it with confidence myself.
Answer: 200 mmHg
